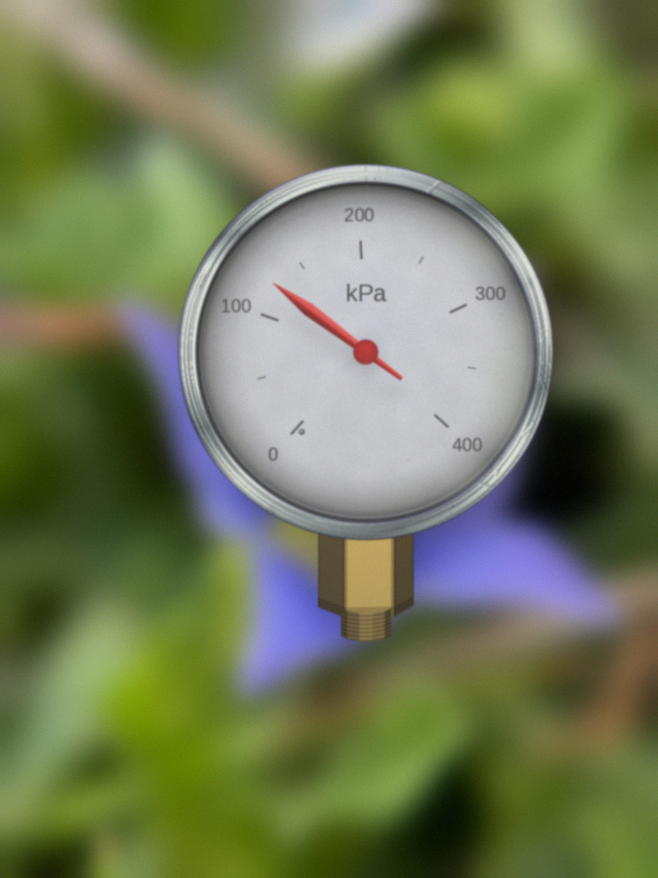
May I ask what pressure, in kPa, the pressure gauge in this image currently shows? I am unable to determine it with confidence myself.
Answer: 125 kPa
